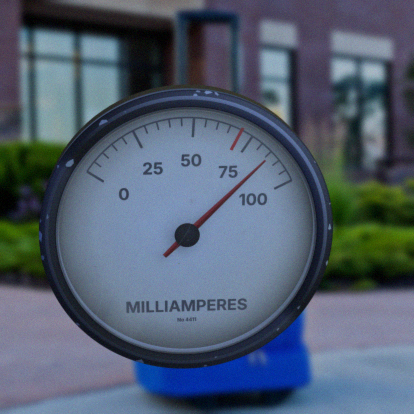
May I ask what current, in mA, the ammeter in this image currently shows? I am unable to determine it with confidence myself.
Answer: 85 mA
